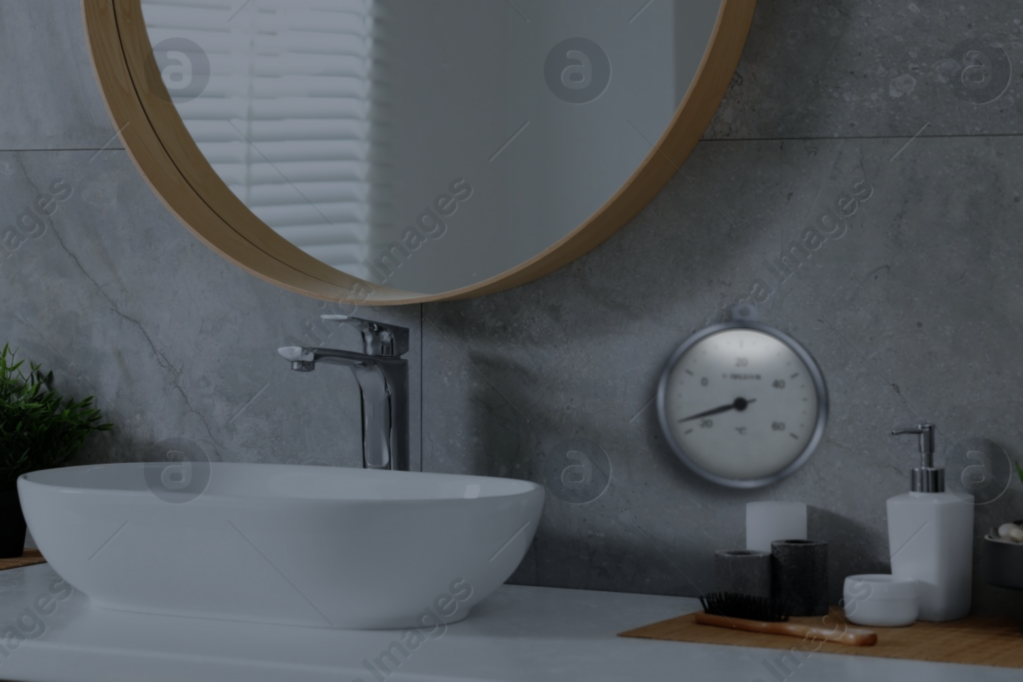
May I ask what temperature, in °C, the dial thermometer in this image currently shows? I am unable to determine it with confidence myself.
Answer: -16 °C
